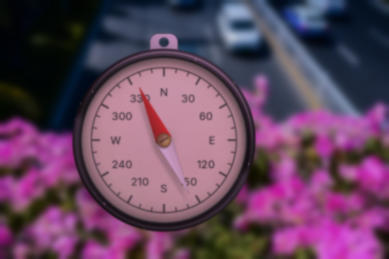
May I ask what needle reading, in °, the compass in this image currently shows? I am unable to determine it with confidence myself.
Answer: 335 °
